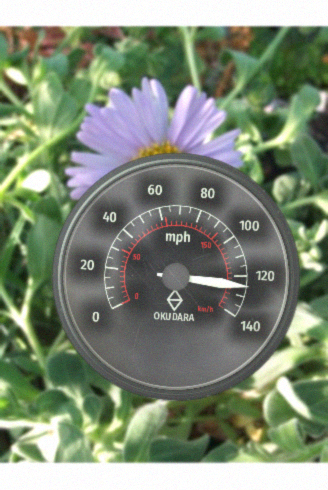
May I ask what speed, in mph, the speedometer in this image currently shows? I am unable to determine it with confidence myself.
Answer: 125 mph
